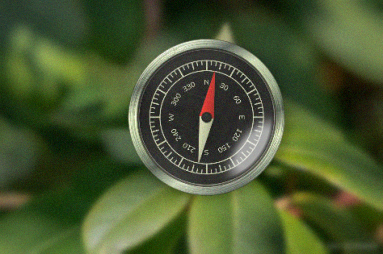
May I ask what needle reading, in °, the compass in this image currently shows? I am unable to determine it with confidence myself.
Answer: 10 °
